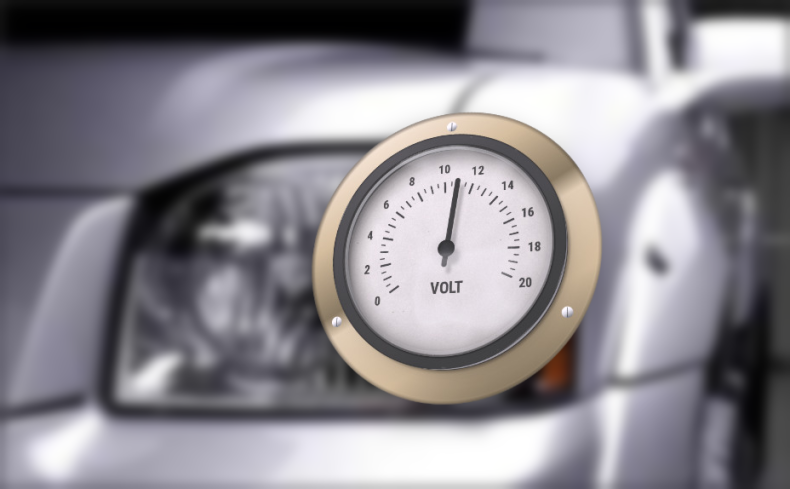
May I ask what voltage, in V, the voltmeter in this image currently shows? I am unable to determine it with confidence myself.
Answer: 11 V
